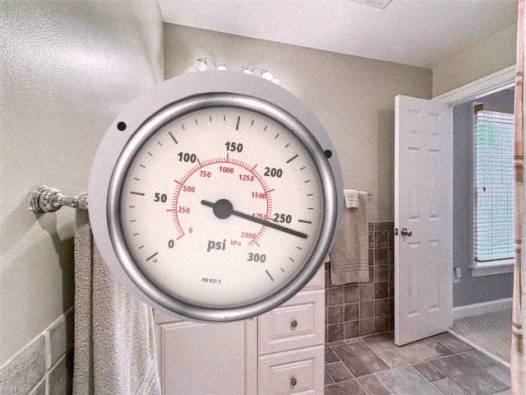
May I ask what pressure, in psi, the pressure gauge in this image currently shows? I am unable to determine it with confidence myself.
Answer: 260 psi
